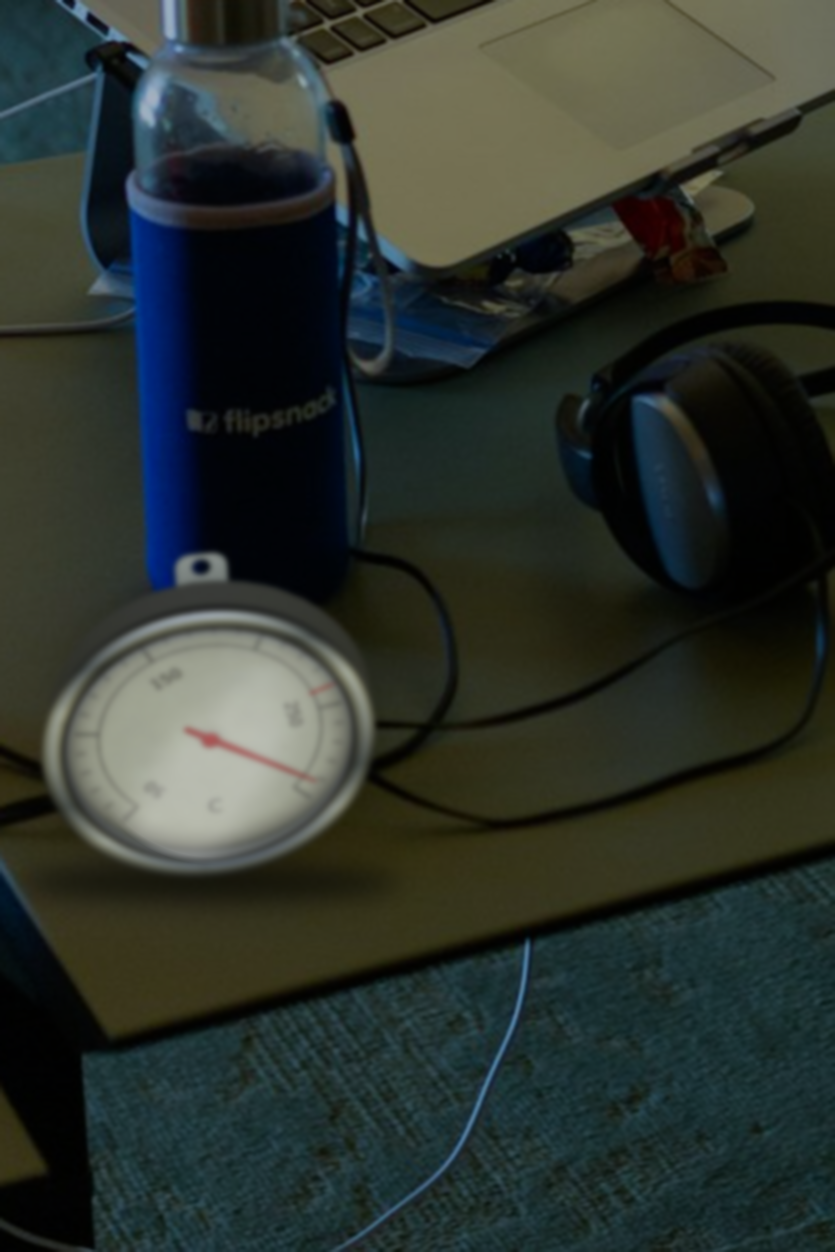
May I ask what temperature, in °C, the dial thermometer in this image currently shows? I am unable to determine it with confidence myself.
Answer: 290 °C
